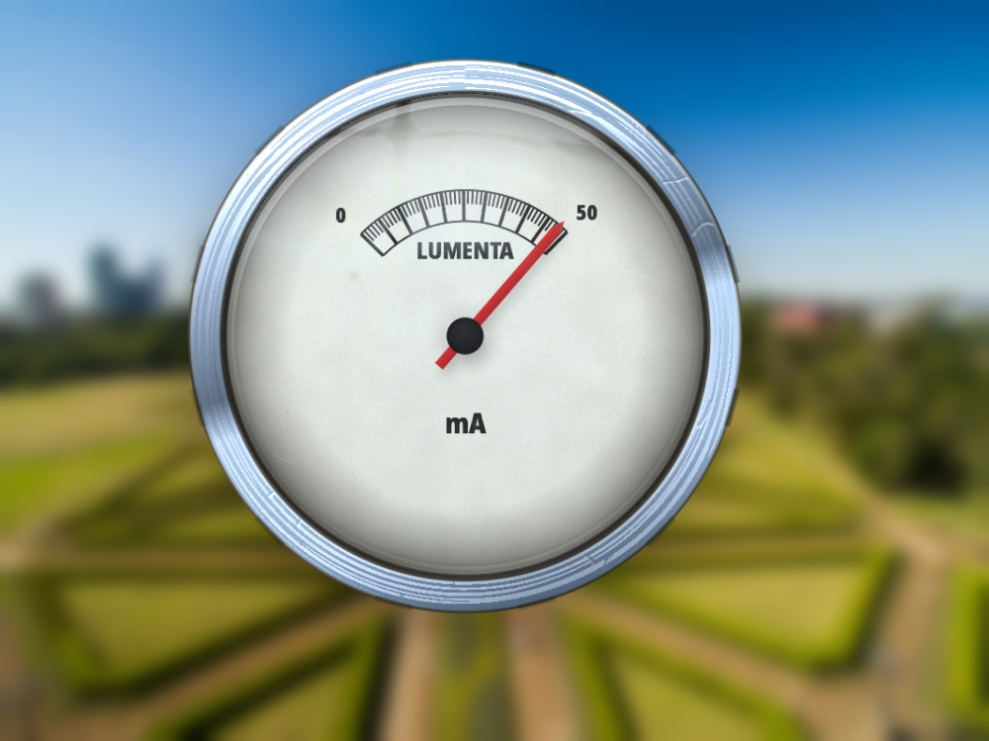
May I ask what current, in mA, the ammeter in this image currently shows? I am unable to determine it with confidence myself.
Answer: 48 mA
